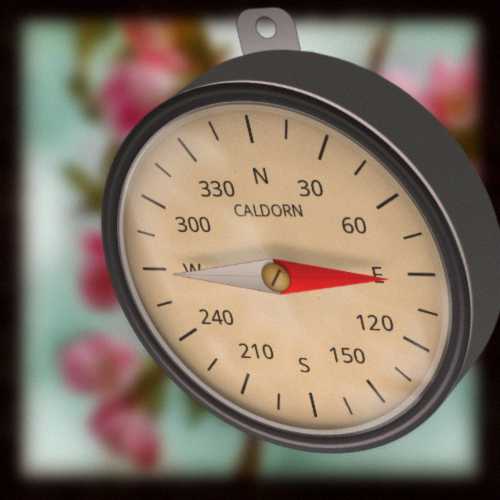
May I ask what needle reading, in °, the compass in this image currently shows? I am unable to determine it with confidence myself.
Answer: 90 °
